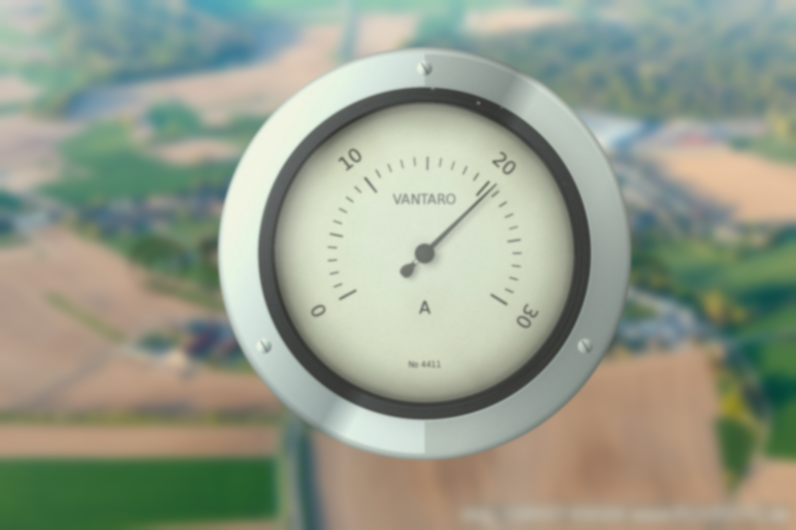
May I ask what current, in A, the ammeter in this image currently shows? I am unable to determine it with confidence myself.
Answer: 20.5 A
